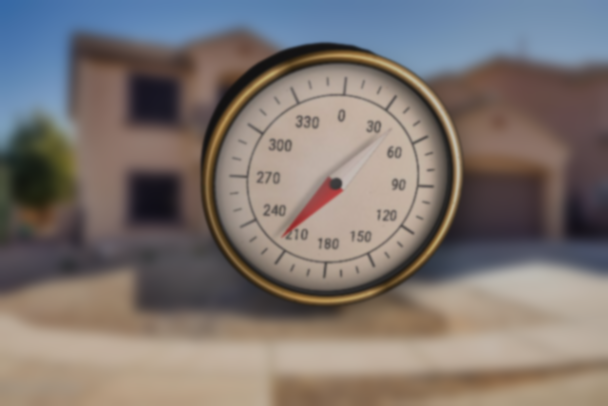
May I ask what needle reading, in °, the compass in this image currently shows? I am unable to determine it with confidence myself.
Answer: 220 °
